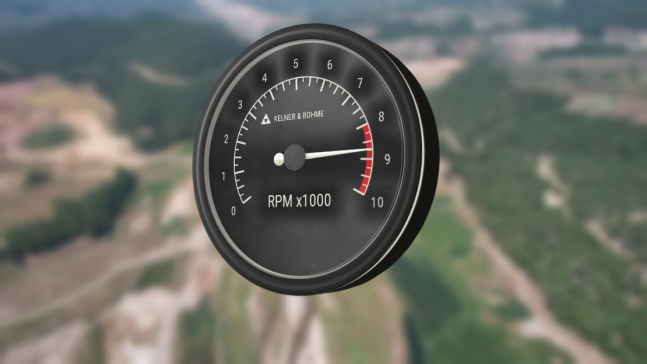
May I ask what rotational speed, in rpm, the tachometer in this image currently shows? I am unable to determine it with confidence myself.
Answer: 8750 rpm
